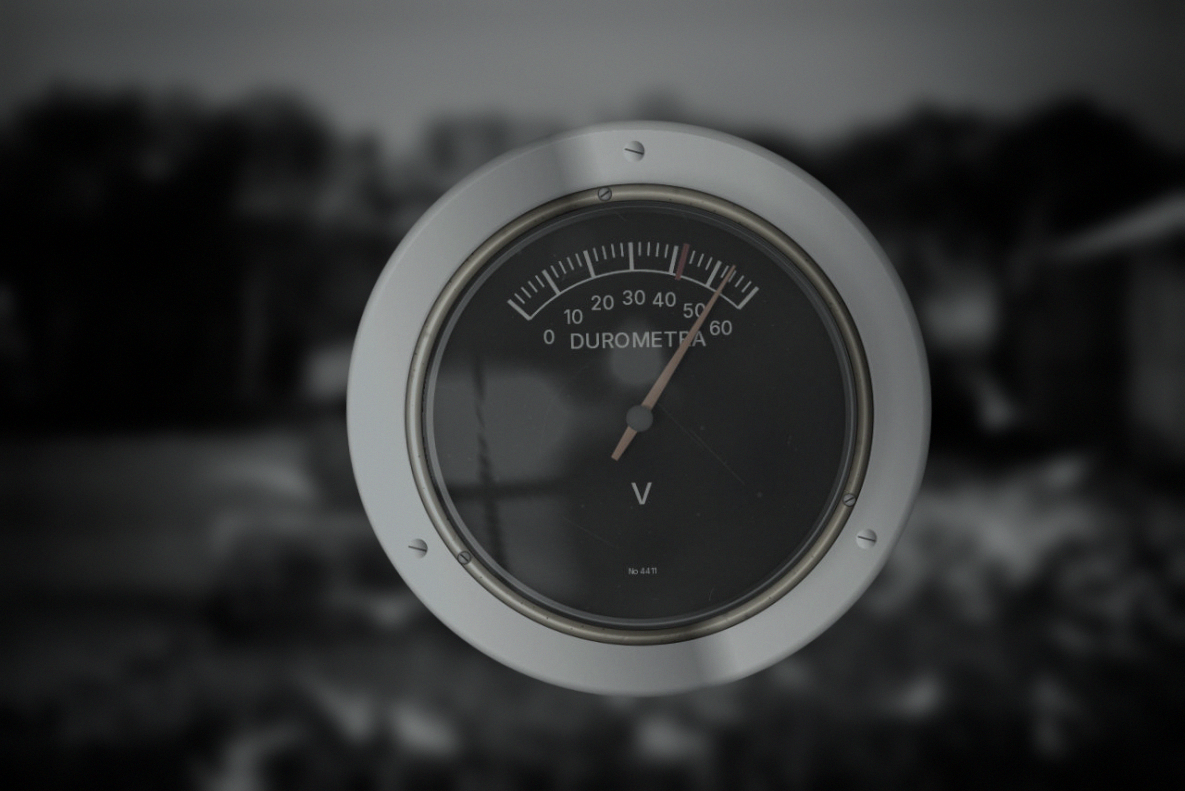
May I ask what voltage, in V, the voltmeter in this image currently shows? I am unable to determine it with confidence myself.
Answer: 53 V
